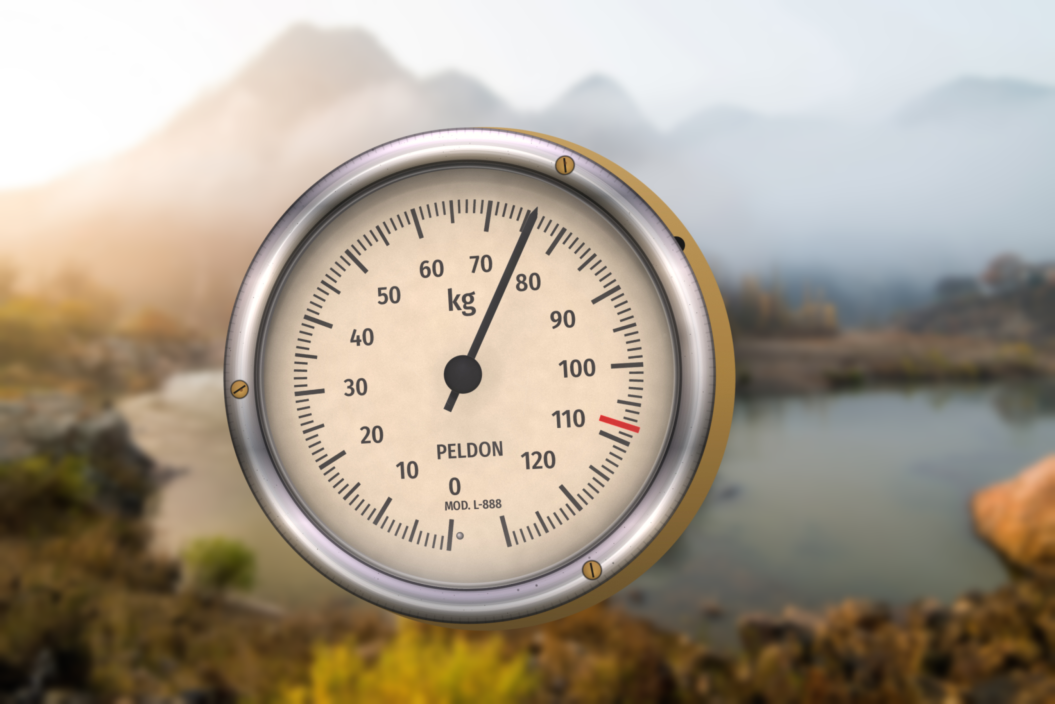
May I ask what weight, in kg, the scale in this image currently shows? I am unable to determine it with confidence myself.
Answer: 76 kg
